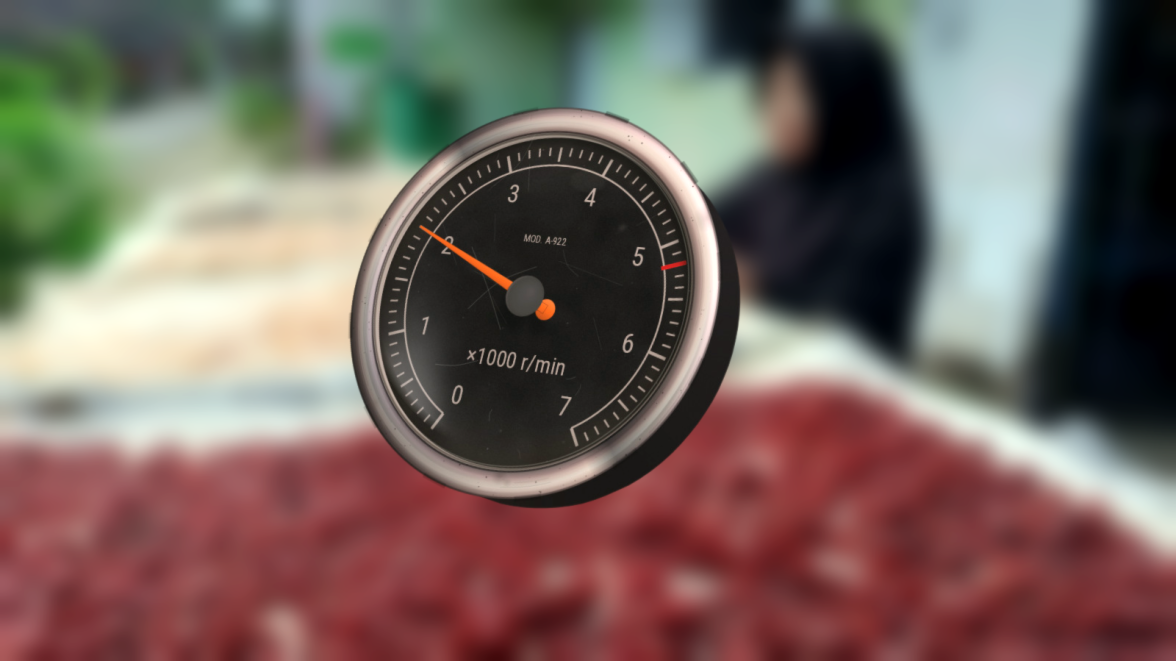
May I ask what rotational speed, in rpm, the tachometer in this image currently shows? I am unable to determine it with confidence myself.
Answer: 2000 rpm
